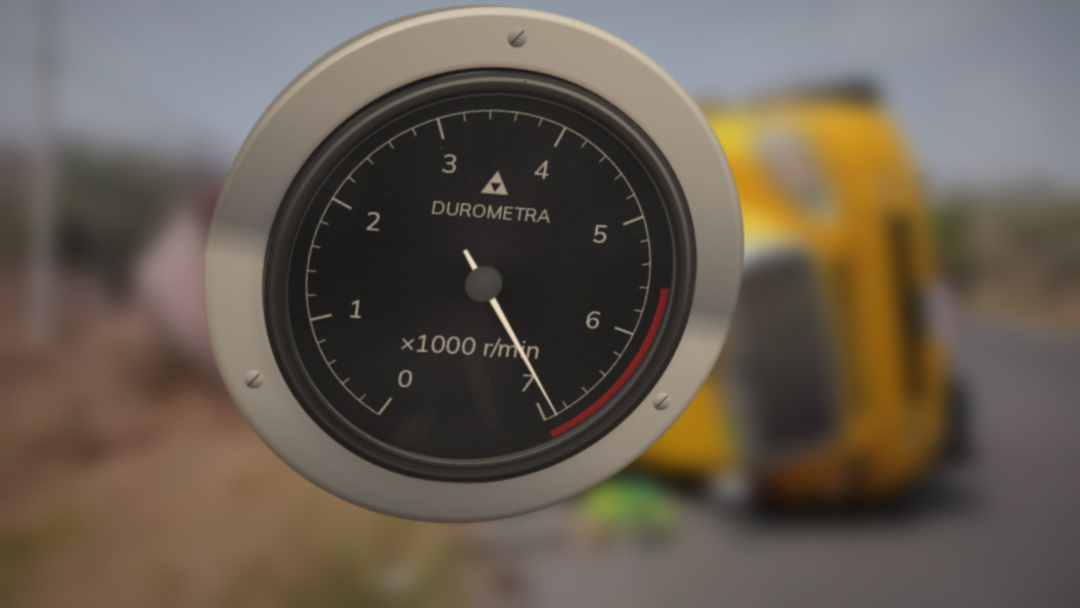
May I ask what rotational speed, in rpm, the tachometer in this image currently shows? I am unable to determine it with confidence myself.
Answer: 6900 rpm
